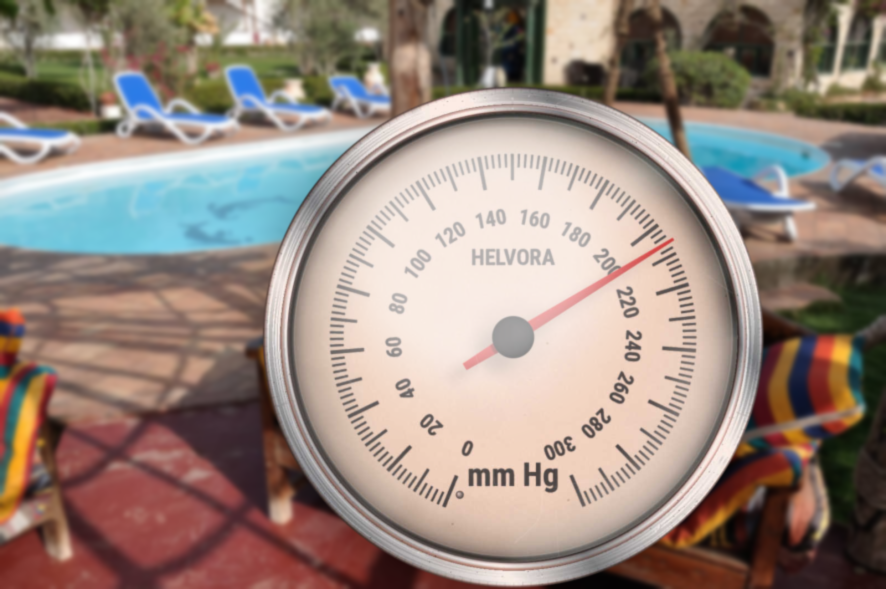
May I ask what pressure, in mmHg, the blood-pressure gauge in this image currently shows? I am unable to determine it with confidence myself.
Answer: 206 mmHg
